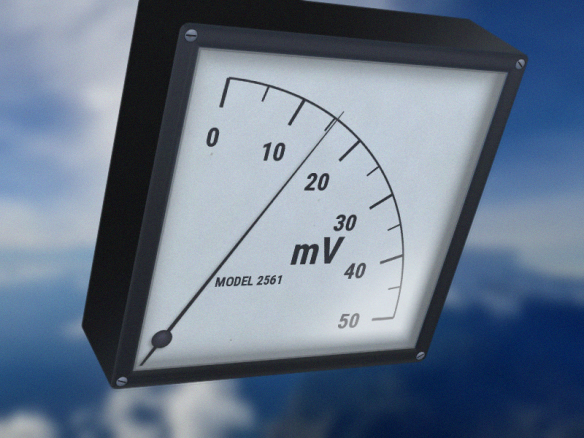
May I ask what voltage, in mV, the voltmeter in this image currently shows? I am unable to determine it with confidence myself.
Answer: 15 mV
